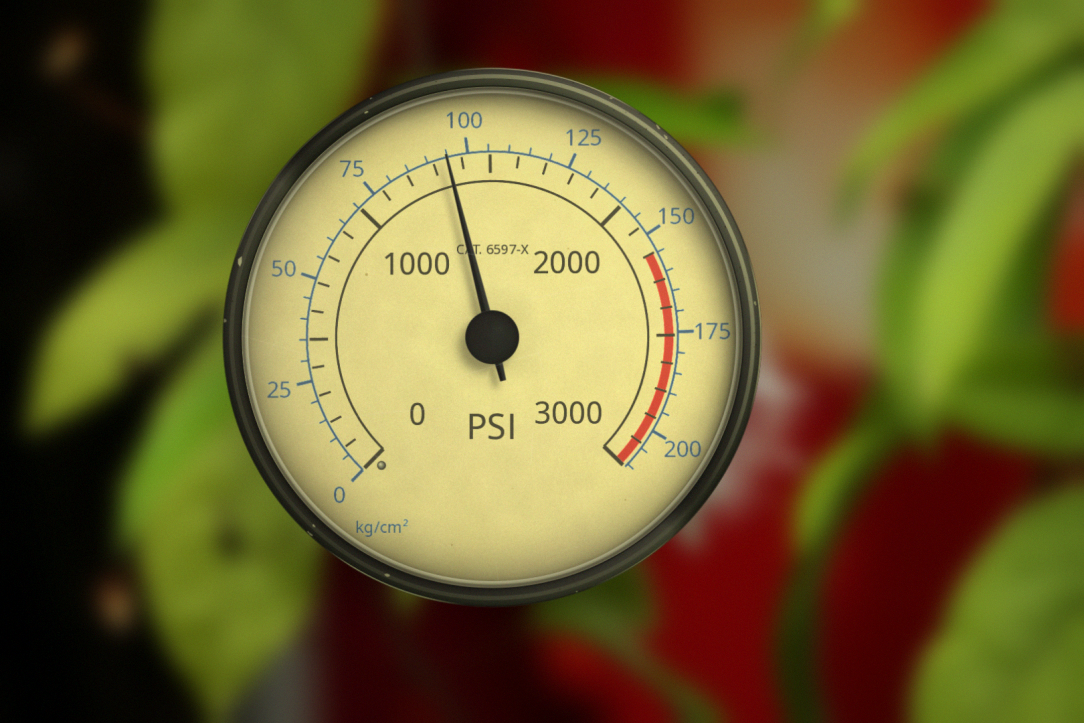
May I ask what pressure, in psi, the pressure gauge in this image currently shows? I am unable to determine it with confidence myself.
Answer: 1350 psi
